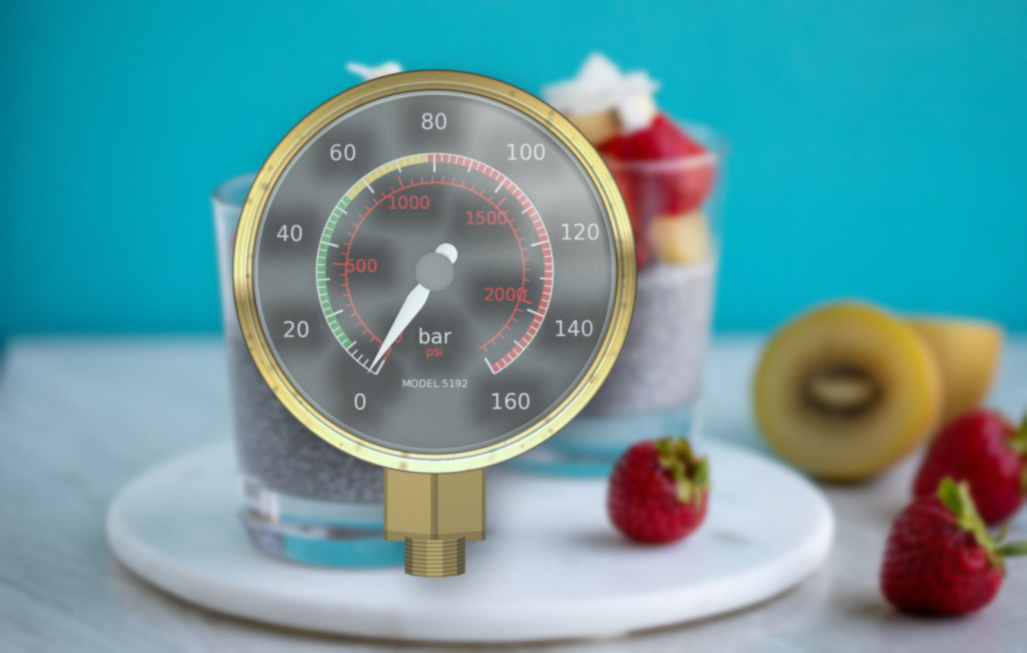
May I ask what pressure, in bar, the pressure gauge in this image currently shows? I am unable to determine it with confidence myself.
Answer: 2 bar
